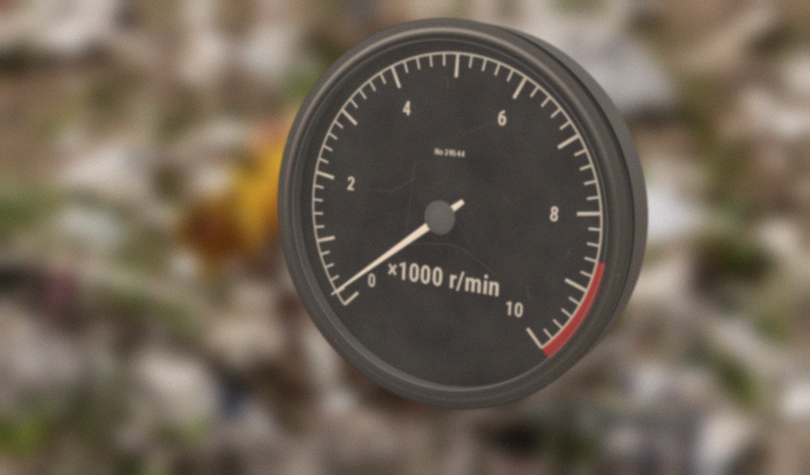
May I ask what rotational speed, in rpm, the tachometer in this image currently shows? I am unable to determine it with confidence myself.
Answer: 200 rpm
